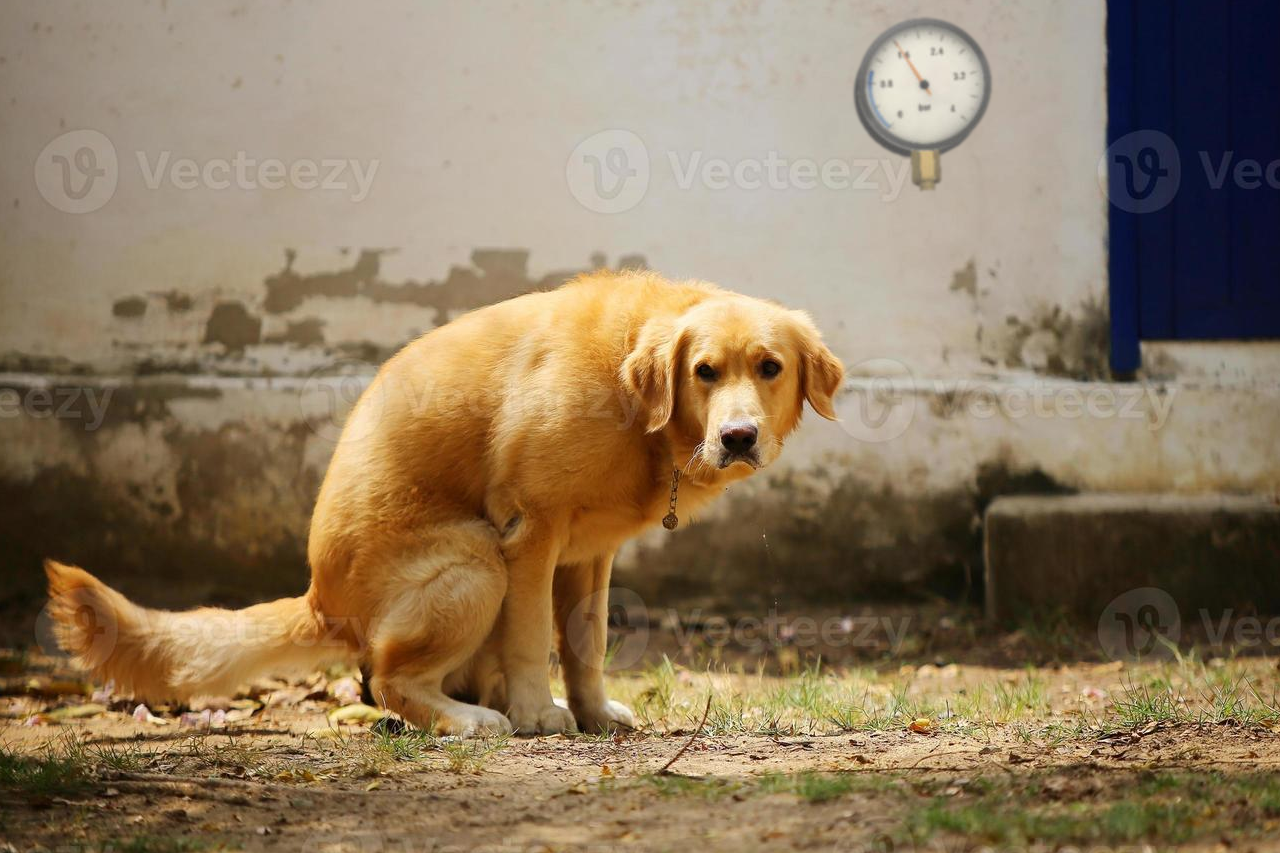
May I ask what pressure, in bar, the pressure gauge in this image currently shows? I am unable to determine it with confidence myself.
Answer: 1.6 bar
